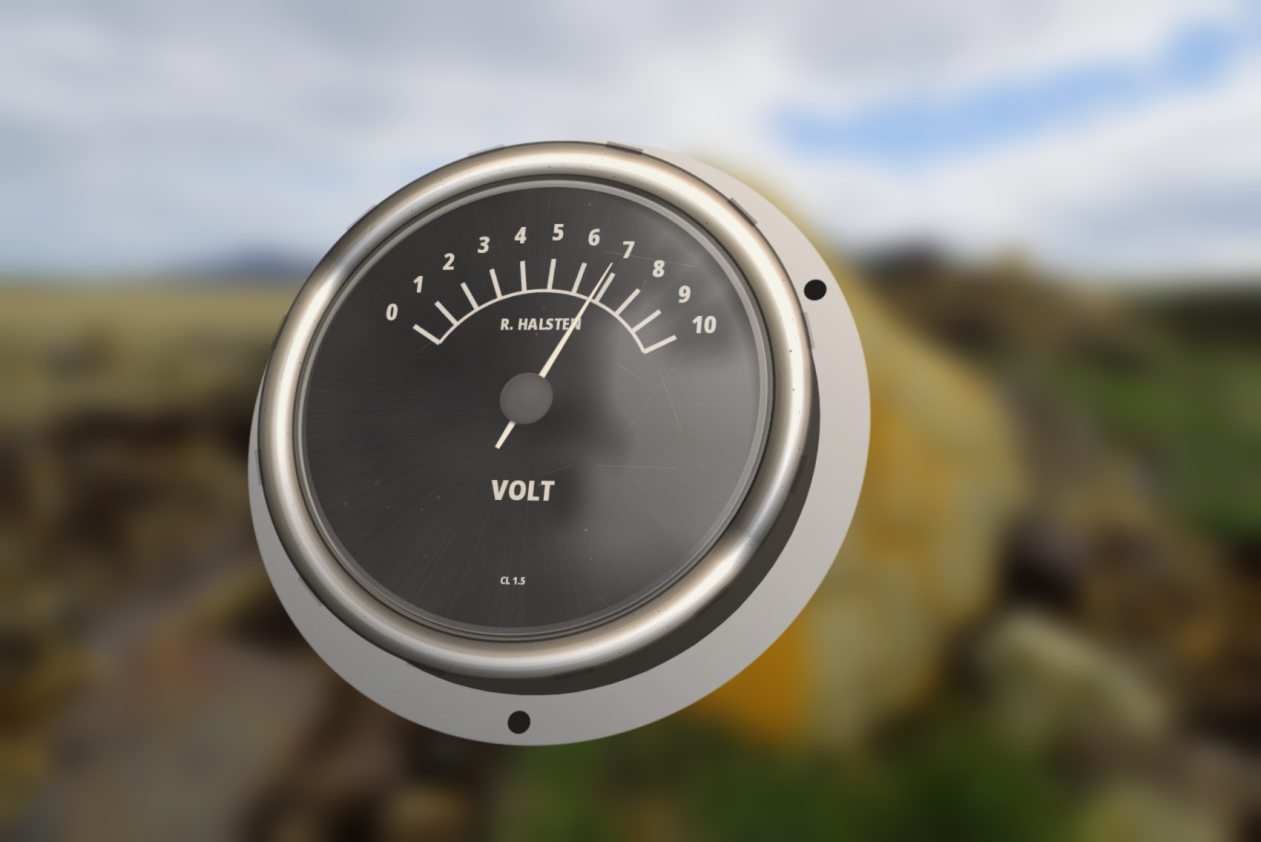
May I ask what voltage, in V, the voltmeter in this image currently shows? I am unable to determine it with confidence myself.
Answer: 7 V
